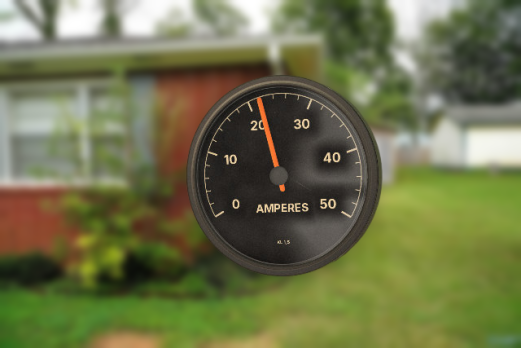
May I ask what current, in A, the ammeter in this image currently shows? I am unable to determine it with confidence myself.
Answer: 22 A
